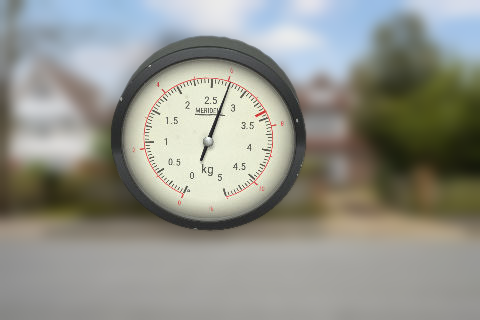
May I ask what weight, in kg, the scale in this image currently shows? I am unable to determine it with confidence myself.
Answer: 2.75 kg
